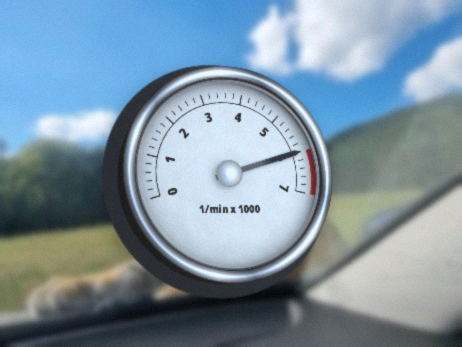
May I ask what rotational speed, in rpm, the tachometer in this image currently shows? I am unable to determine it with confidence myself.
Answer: 6000 rpm
